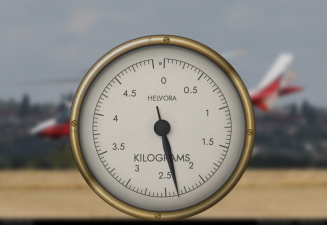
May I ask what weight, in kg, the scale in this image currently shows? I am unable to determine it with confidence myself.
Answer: 2.35 kg
